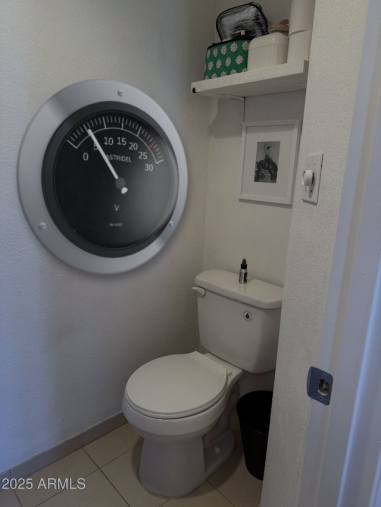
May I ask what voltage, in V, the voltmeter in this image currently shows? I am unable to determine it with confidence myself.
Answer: 5 V
